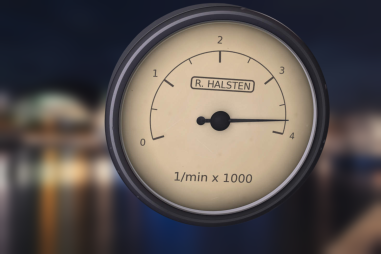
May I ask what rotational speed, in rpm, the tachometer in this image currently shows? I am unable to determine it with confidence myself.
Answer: 3750 rpm
